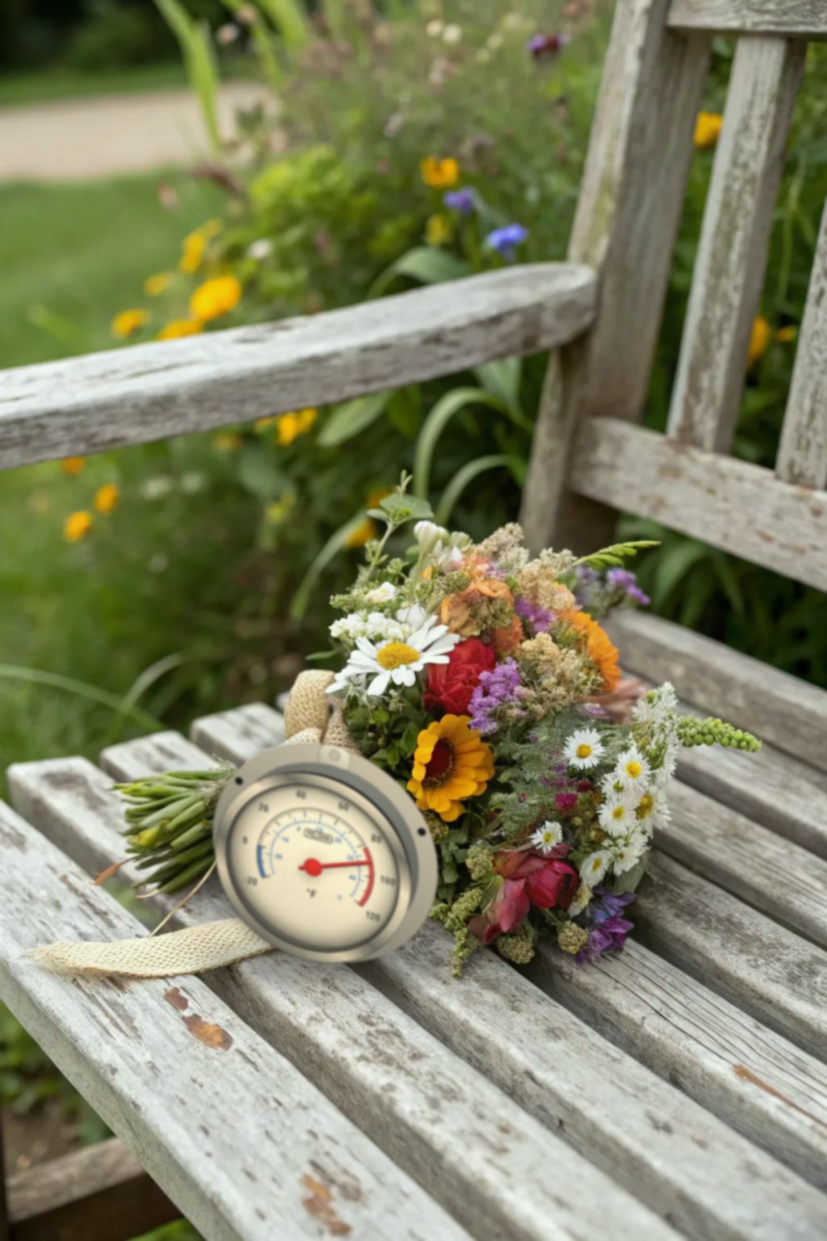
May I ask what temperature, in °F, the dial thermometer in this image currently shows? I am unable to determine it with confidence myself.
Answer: 90 °F
